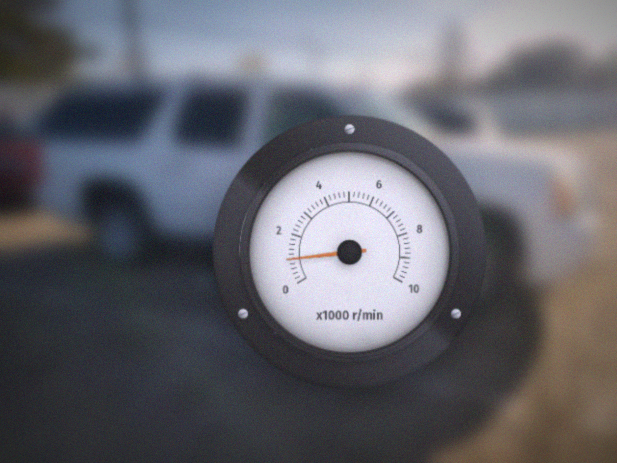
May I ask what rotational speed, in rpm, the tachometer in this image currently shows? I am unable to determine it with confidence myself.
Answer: 1000 rpm
